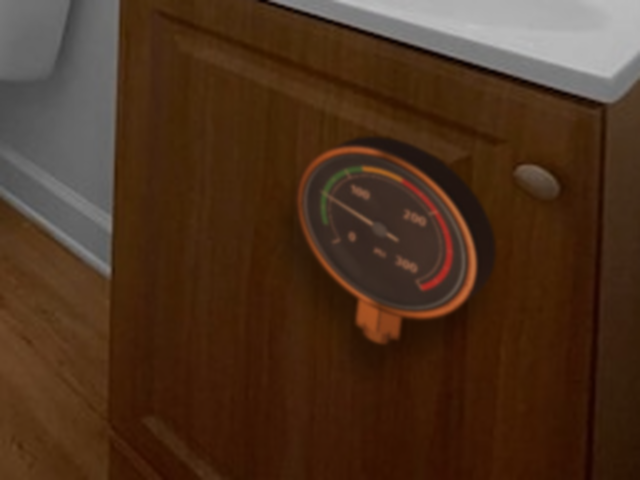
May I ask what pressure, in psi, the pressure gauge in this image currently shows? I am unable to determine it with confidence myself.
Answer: 60 psi
